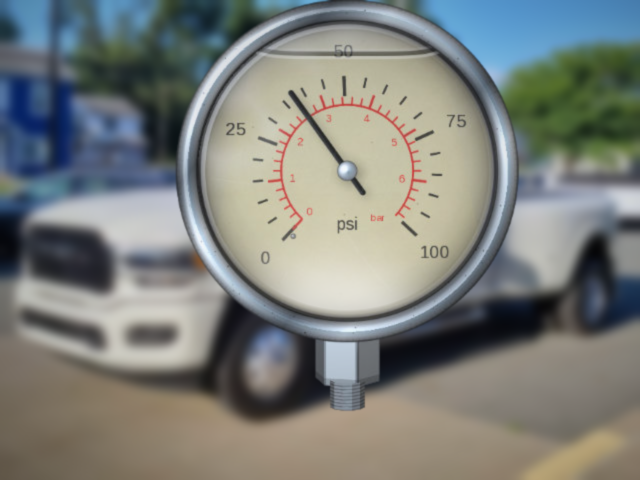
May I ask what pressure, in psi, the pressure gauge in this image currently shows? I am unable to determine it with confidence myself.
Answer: 37.5 psi
